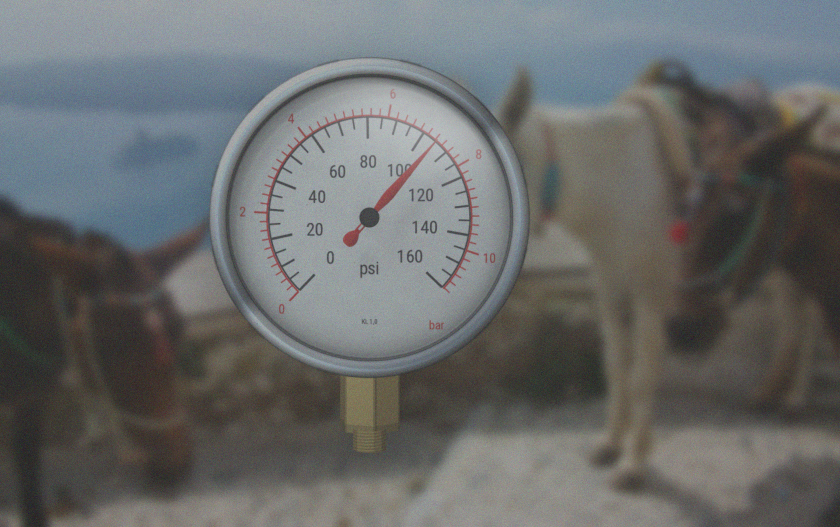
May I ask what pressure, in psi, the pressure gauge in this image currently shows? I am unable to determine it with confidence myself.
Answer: 105 psi
